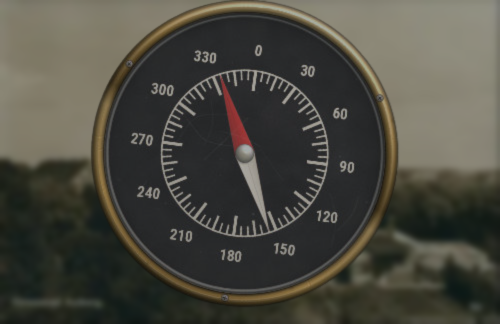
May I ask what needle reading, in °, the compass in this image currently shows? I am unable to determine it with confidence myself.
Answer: 335 °
